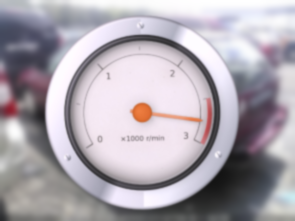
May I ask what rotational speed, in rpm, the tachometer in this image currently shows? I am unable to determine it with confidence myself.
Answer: 2750 rpm
